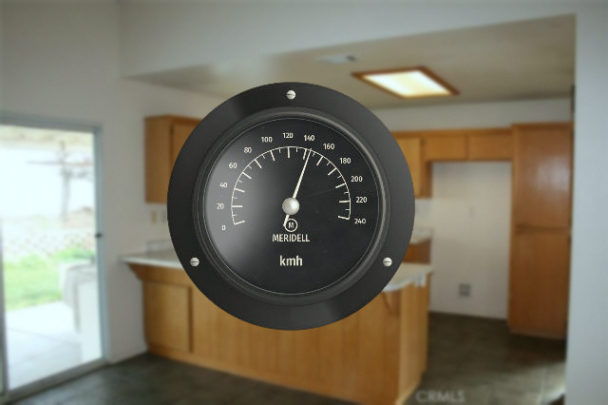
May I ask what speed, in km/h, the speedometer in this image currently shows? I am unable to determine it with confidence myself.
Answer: 145 km/h
